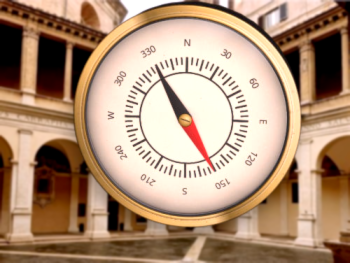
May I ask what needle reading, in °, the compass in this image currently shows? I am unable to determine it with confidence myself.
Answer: 150 °
